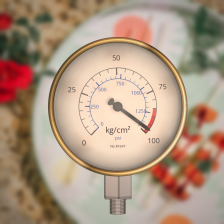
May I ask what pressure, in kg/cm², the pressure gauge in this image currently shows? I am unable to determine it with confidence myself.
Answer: 97.5 kg/cm²
